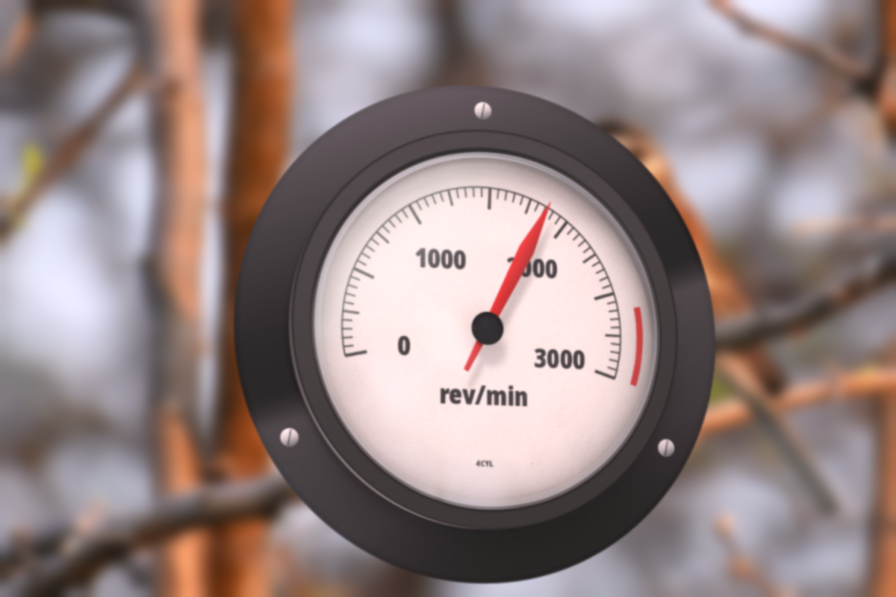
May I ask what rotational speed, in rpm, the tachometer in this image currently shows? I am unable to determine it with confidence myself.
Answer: 1850 rpm
